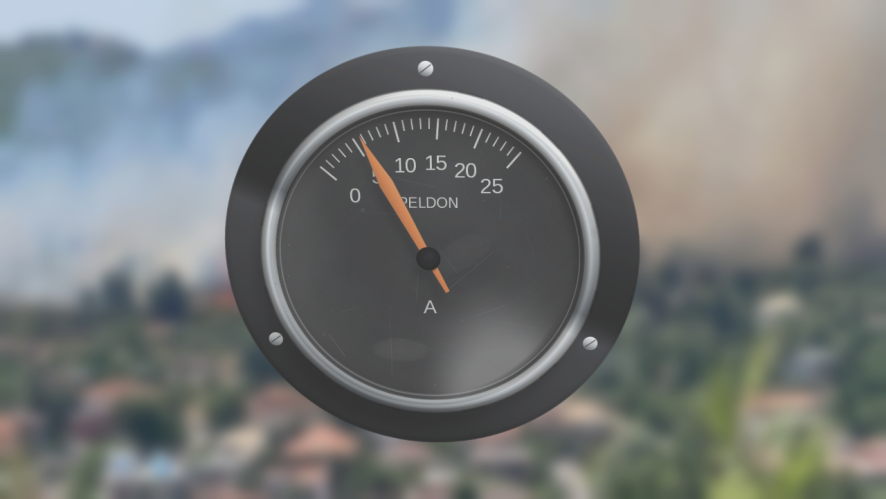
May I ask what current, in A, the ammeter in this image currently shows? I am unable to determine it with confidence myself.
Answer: 6 A
